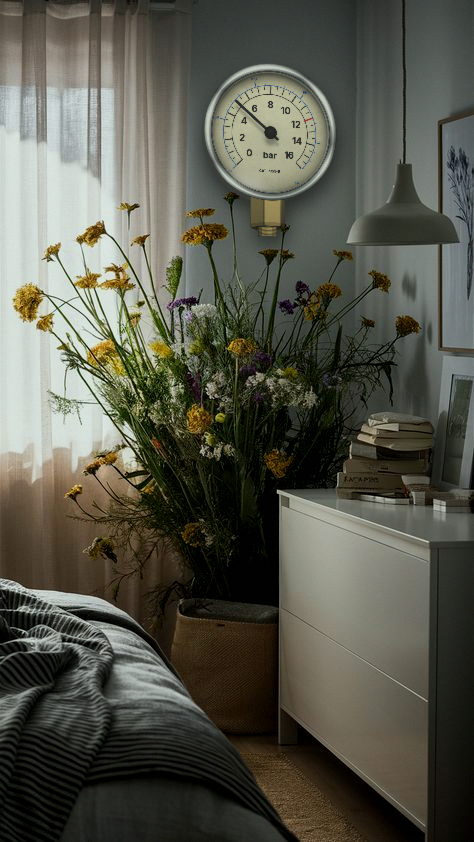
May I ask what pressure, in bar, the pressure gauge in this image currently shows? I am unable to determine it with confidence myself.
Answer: 5 bar
